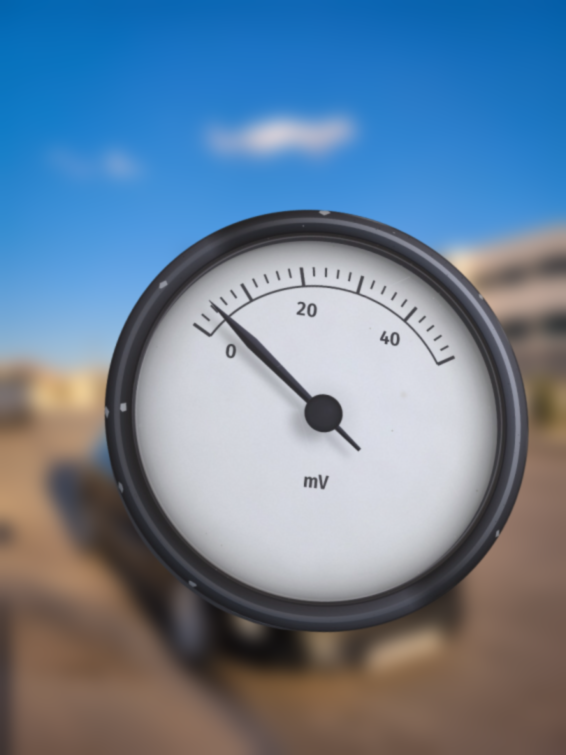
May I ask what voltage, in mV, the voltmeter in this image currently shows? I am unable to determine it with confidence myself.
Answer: 4 mV
